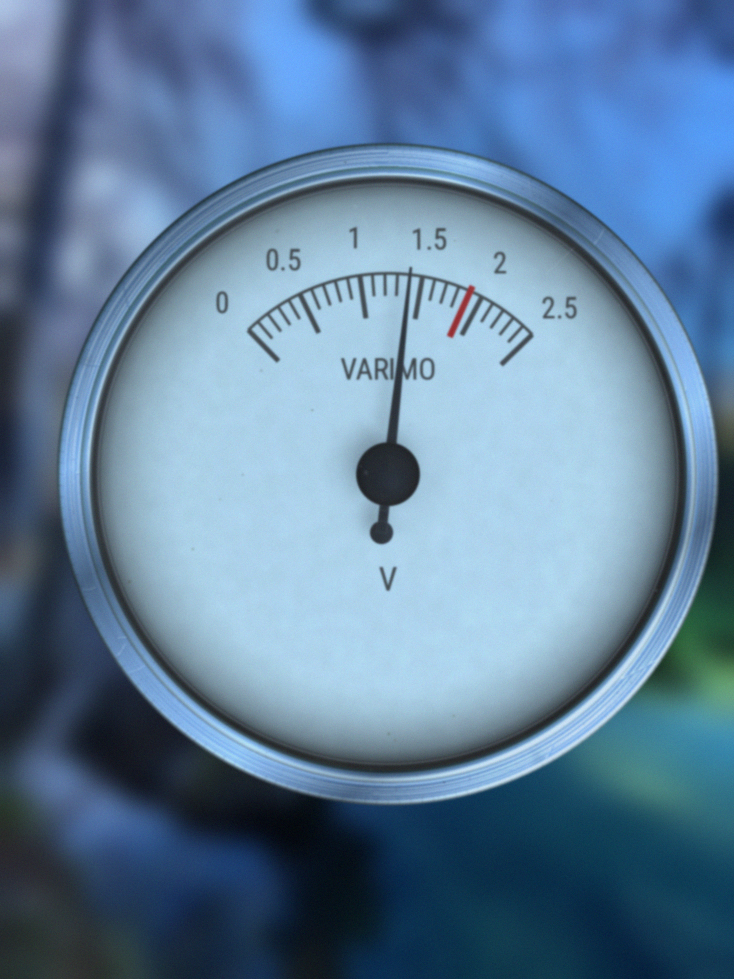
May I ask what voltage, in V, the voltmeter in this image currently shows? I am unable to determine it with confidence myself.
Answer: 1.4 V
